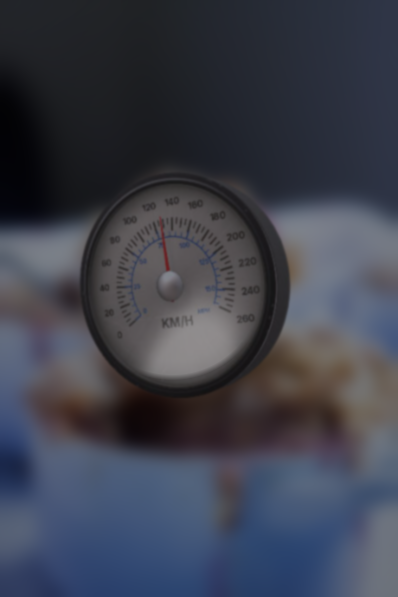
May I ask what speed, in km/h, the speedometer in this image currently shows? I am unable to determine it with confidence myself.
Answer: 130 km/h
